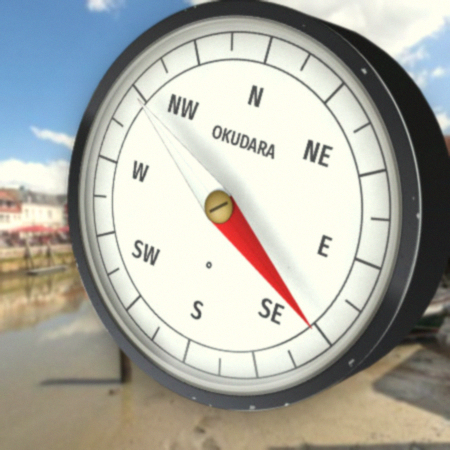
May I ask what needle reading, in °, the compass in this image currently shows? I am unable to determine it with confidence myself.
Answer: 120 °
